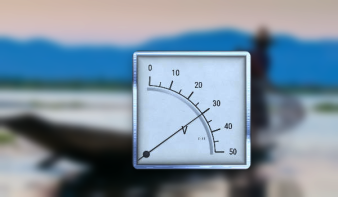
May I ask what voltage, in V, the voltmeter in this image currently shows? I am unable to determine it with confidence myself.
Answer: 30 V
